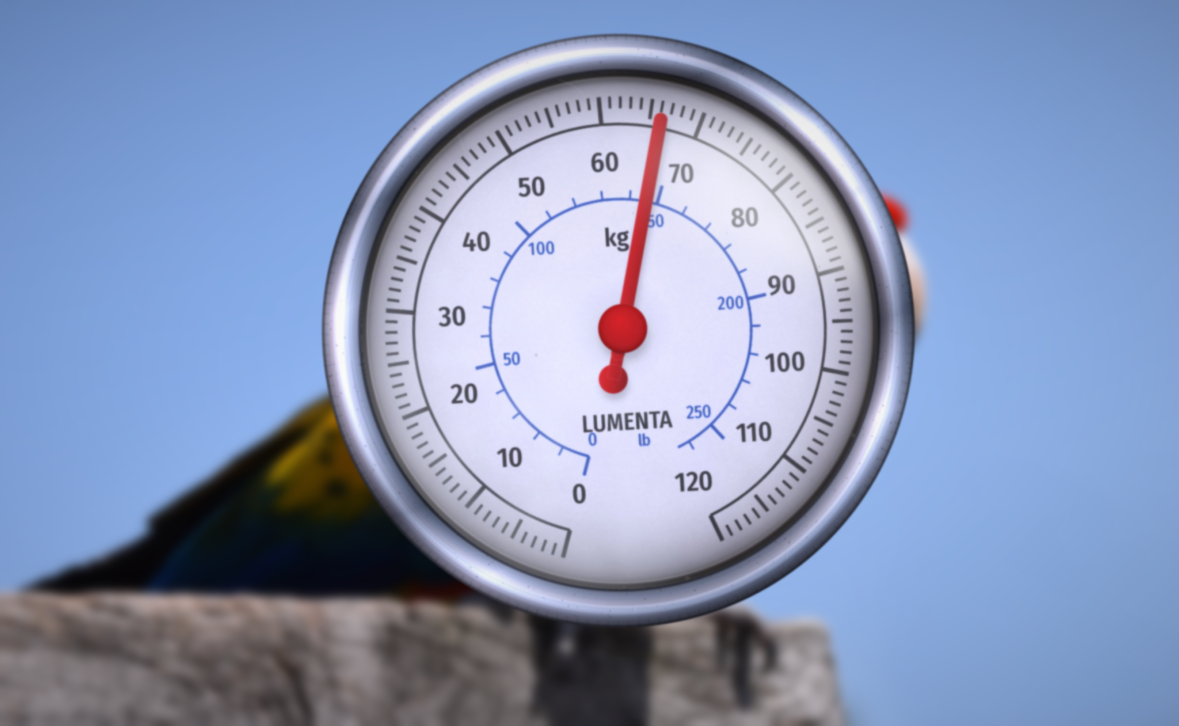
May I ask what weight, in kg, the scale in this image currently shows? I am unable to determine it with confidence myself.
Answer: 66 kg
